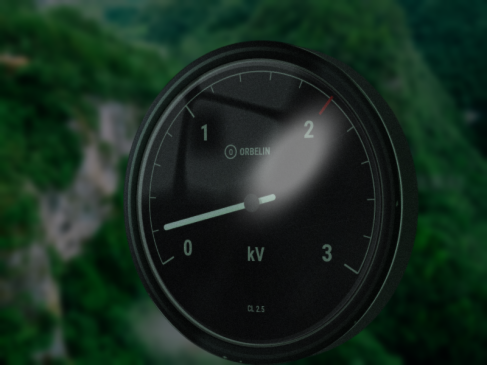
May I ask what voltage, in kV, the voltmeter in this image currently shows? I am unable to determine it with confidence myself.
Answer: 0.2 kV
